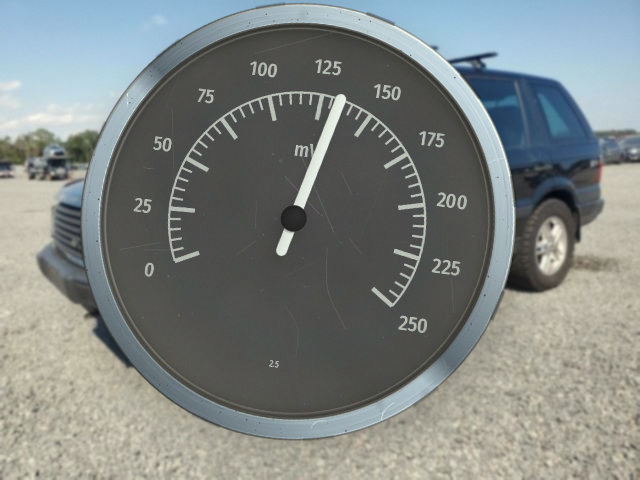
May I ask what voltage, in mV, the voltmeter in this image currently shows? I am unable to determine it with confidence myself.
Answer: 135 mV
